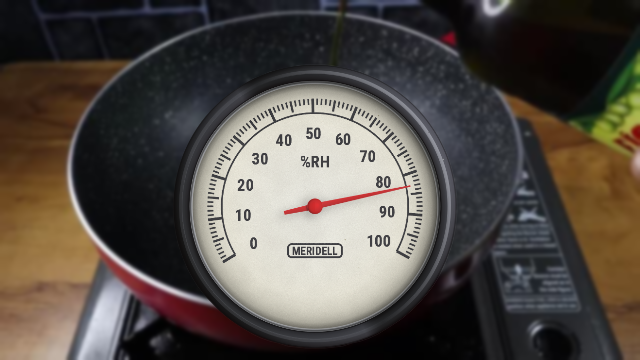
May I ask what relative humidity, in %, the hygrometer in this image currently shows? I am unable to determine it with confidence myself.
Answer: 83 %
